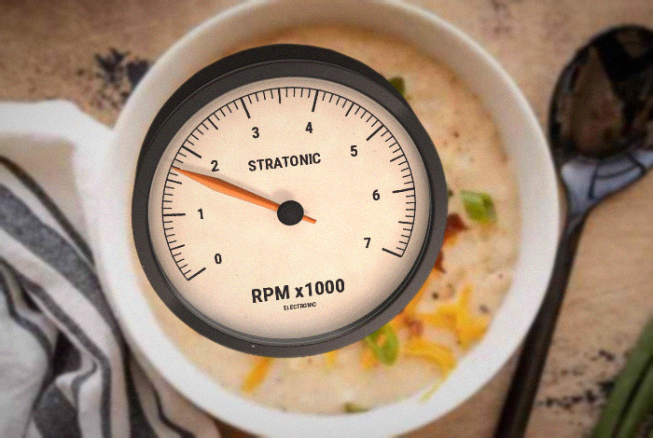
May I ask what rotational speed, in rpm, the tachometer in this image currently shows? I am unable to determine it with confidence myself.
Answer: 1700 rpm
